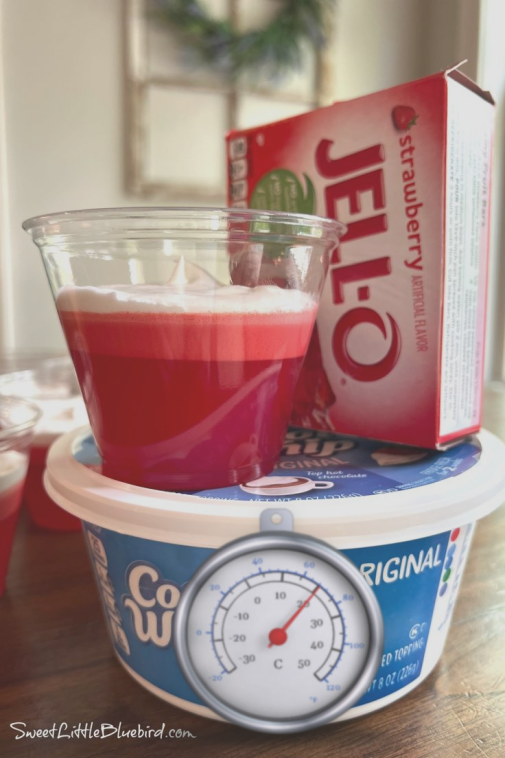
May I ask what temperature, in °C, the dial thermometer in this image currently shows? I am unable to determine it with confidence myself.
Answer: 20 °C
